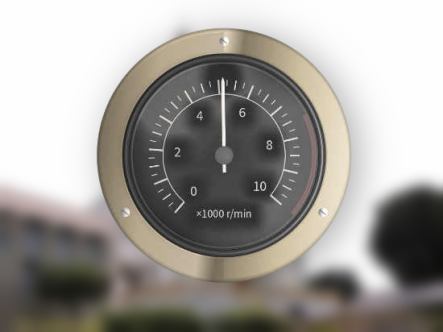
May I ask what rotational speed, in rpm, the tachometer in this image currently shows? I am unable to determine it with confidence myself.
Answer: 5125 rpm
